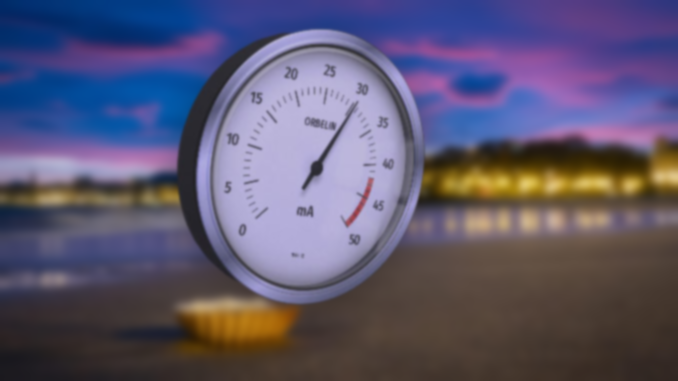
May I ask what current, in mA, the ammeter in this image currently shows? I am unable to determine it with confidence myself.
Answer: 30 mA
